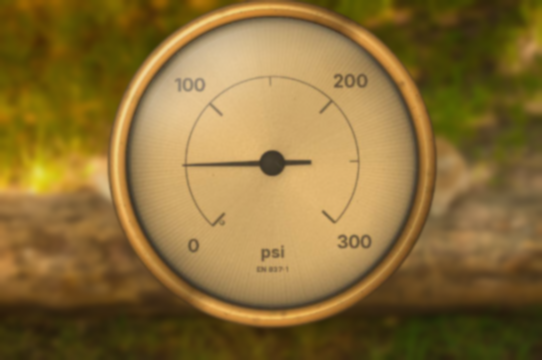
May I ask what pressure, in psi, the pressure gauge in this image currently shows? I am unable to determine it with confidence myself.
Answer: 50 psi
